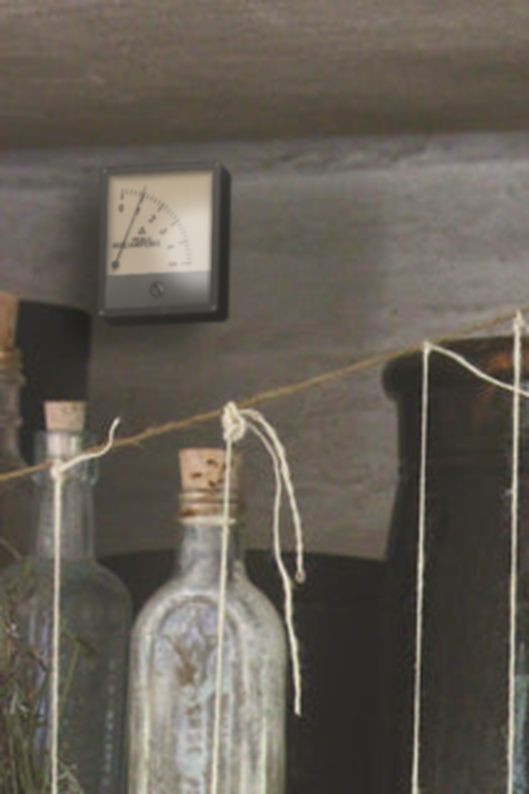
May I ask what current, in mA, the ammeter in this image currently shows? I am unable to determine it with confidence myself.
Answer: 1 mA
